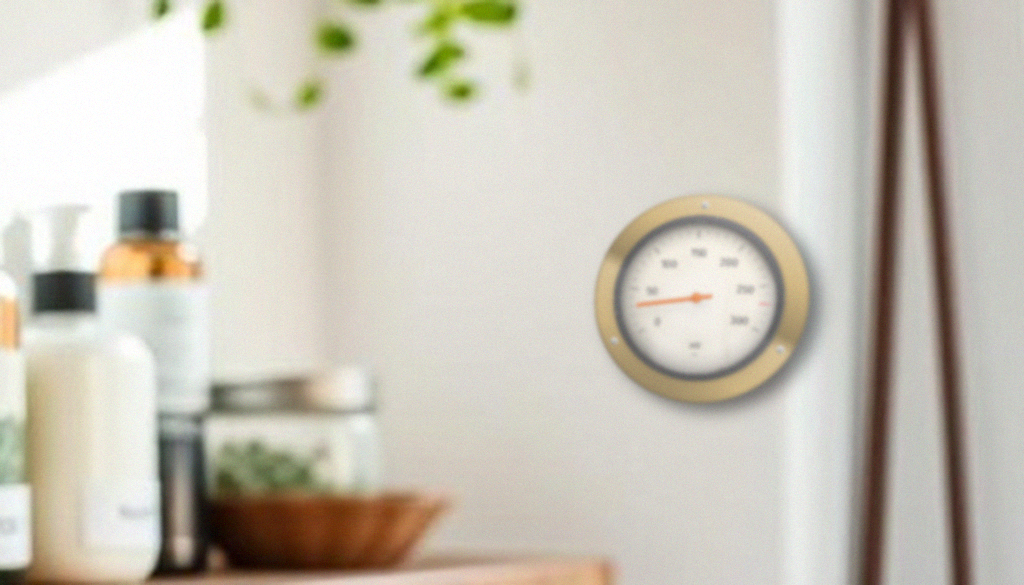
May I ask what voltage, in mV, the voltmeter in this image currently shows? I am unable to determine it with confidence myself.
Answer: 30 mV
